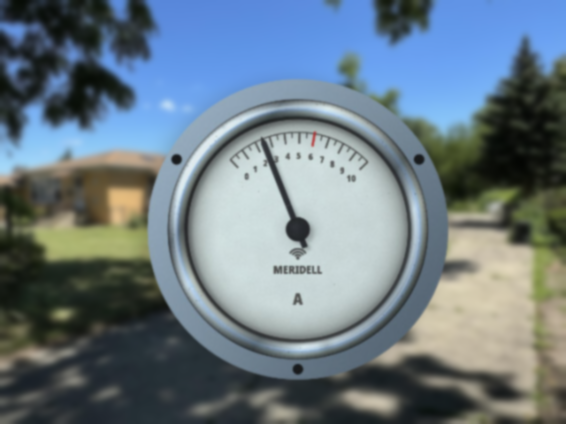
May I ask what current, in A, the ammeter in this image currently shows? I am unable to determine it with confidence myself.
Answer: 2.5 A
